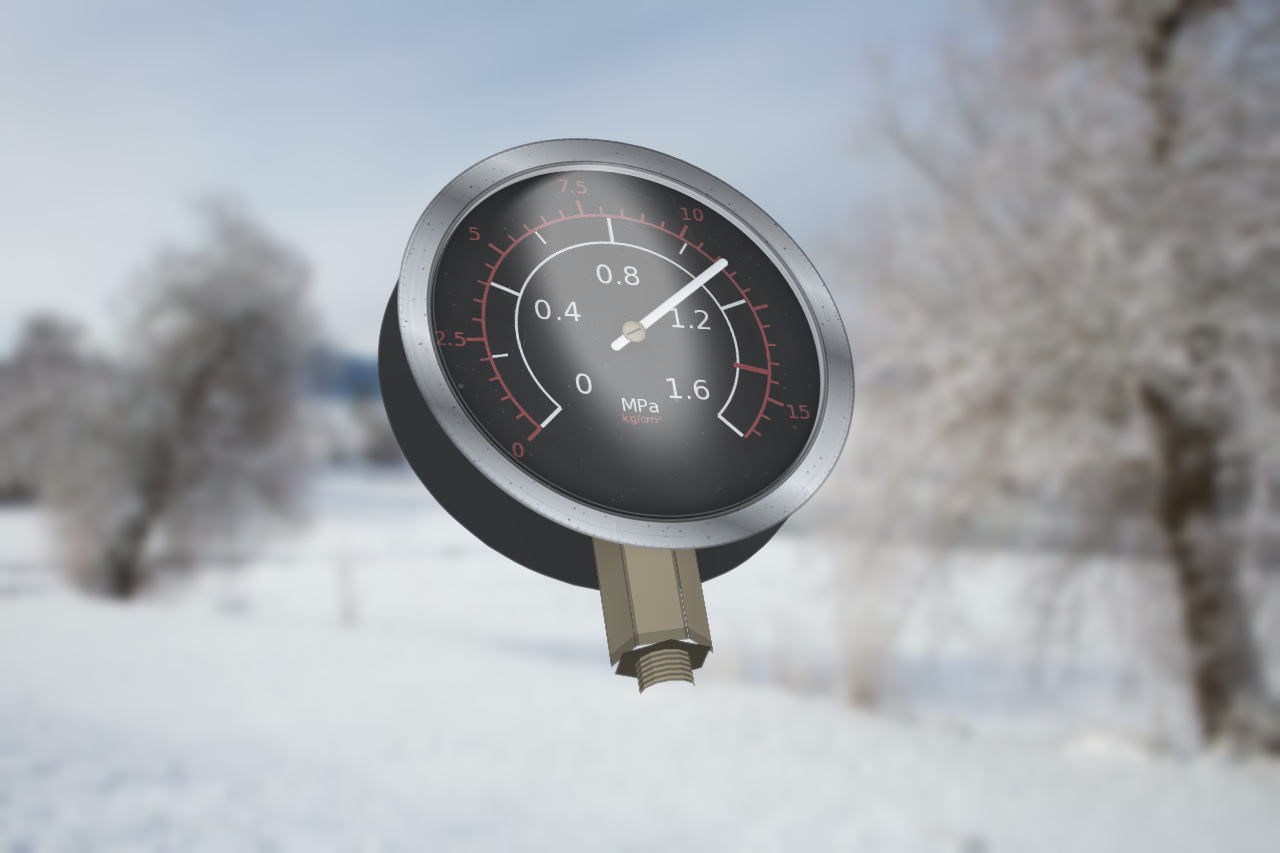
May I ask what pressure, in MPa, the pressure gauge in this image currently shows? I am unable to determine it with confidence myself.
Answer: 1.1 MPa
